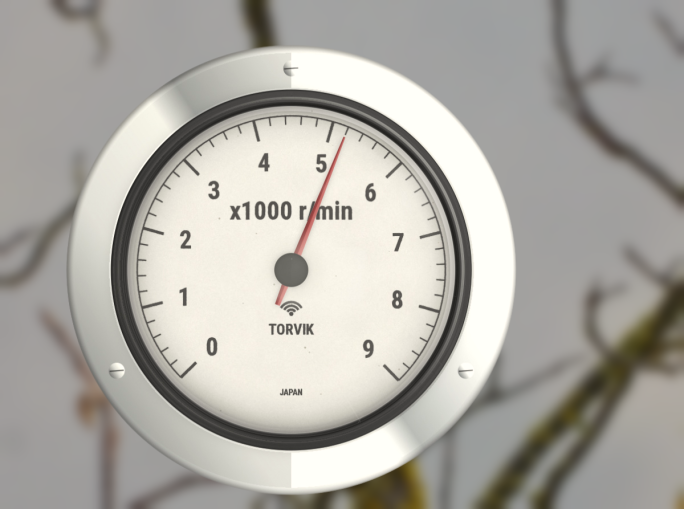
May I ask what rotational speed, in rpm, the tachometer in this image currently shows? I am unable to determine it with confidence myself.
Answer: 5200 rpm
